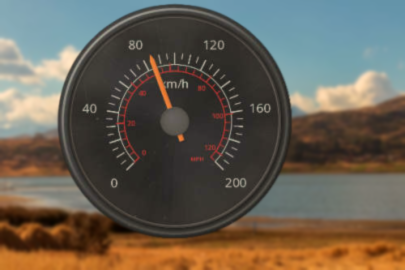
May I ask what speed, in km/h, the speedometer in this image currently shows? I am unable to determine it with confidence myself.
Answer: 85 km/h
